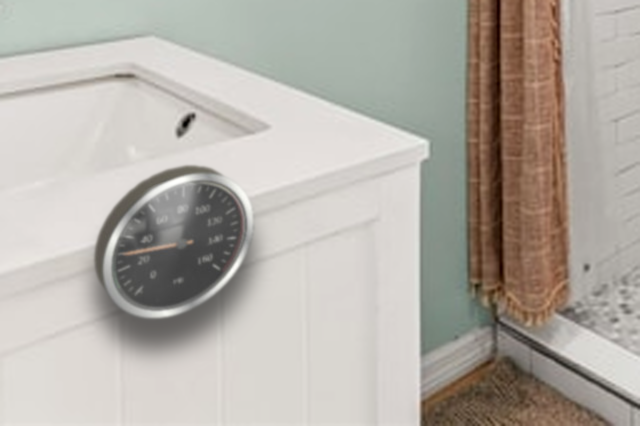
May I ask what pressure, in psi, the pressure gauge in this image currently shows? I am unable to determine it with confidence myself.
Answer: 30 psi
